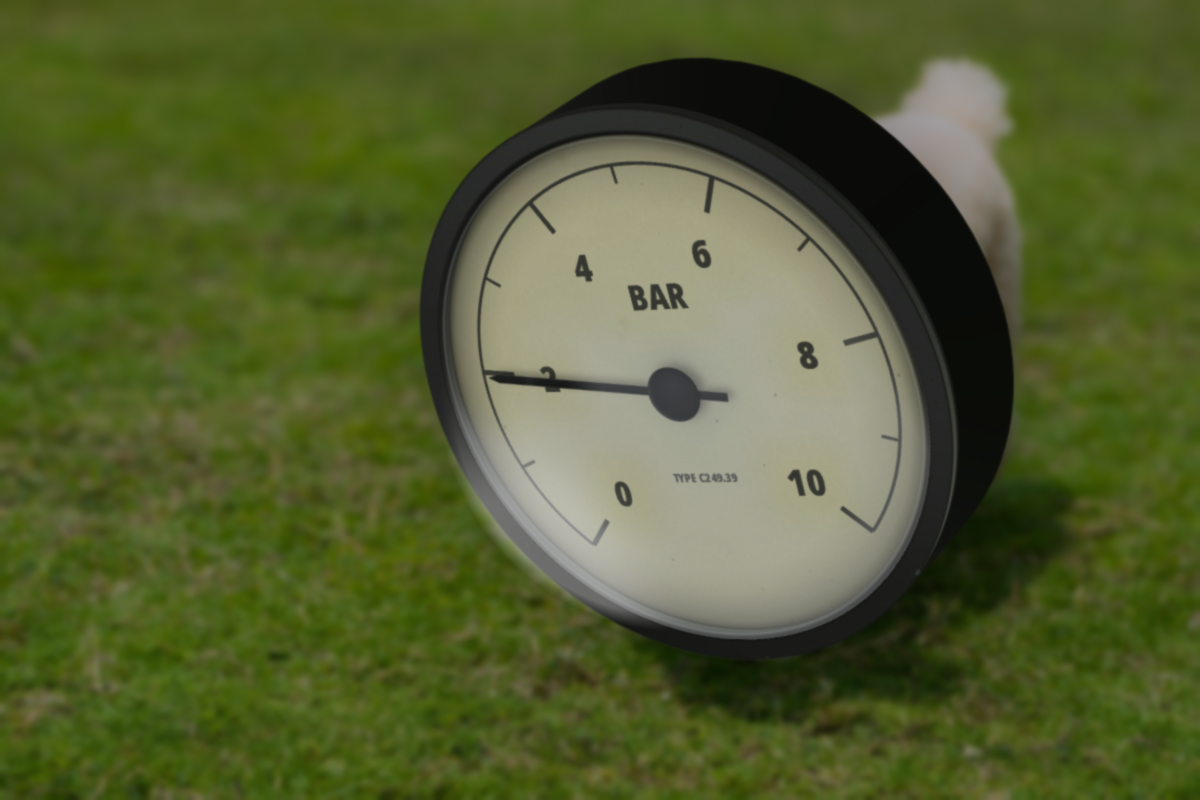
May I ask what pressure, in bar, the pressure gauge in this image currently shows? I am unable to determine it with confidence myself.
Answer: 2 bar
